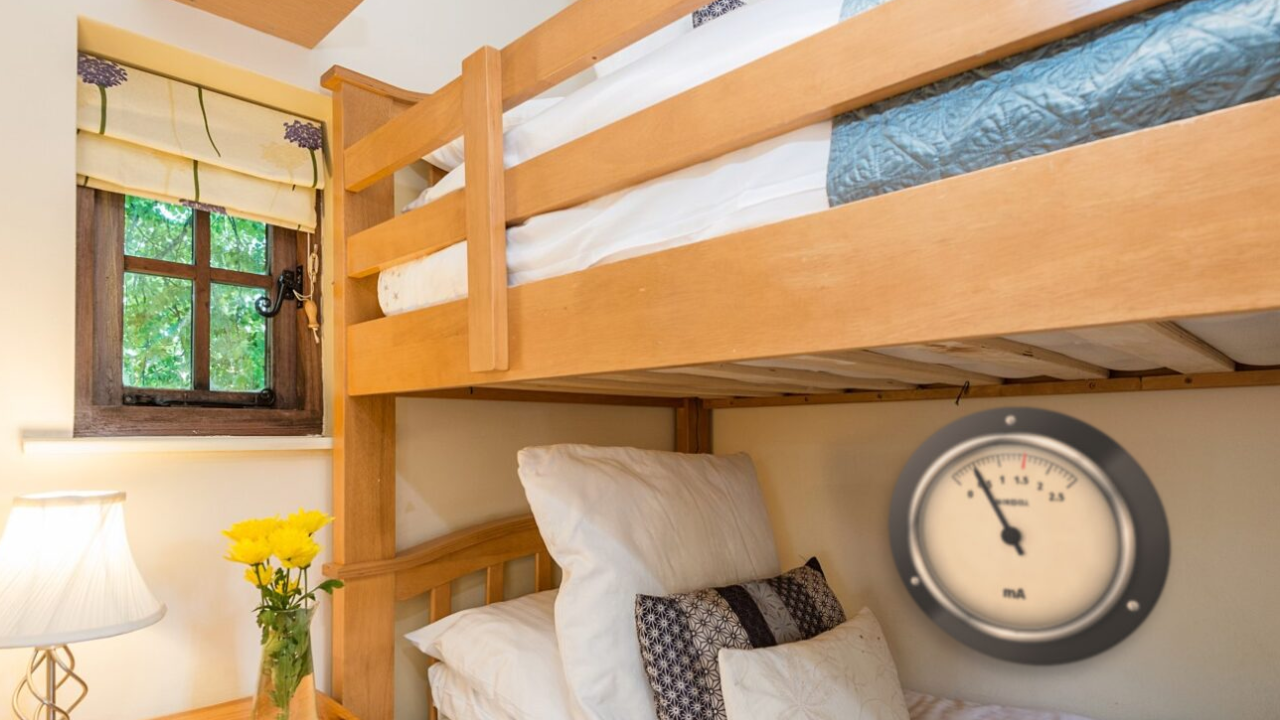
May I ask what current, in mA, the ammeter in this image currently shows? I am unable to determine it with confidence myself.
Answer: 0.5 mA
